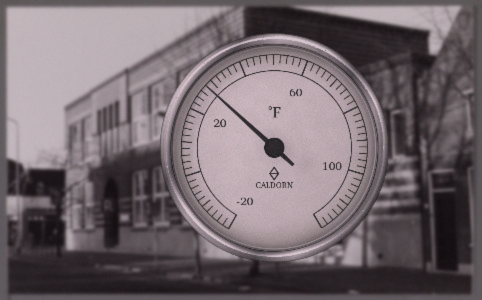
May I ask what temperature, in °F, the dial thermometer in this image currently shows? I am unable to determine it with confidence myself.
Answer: 28 °F
